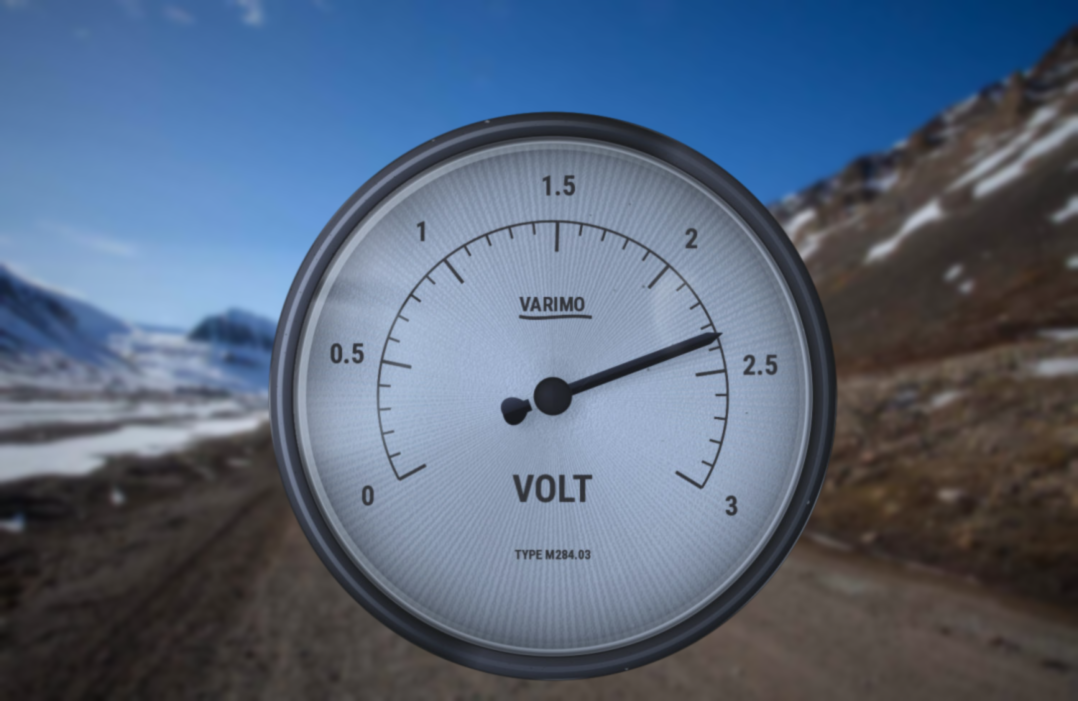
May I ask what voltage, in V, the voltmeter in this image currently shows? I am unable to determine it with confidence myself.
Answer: 2.35 V
